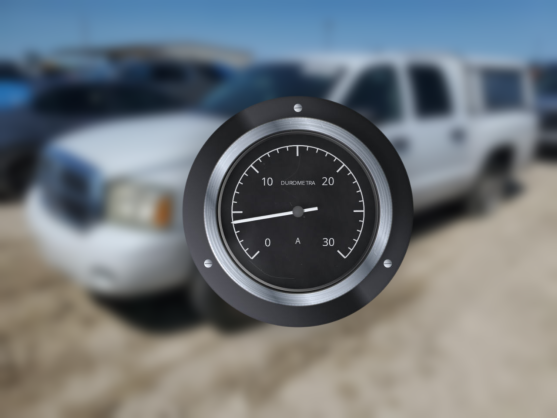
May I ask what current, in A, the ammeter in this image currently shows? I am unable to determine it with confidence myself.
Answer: 4 A
